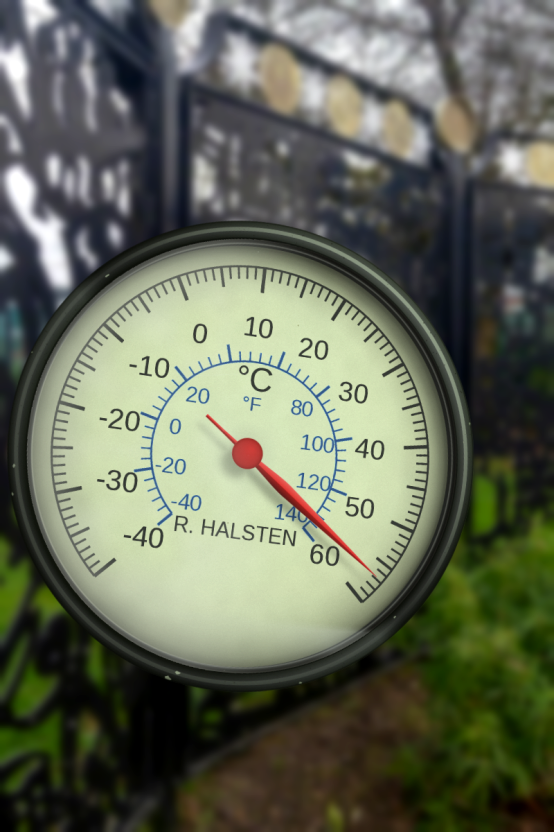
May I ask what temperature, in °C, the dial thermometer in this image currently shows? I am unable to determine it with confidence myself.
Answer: 57 °C
